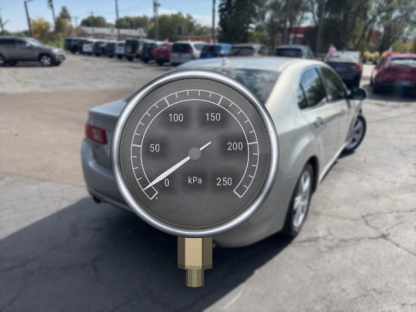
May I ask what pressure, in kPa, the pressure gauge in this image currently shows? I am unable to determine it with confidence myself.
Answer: 10 kPa
